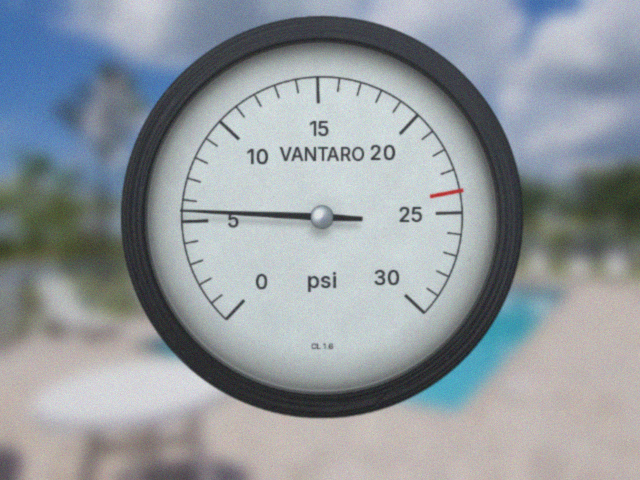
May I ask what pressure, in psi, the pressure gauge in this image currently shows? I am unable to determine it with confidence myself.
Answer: 5.5 psi
